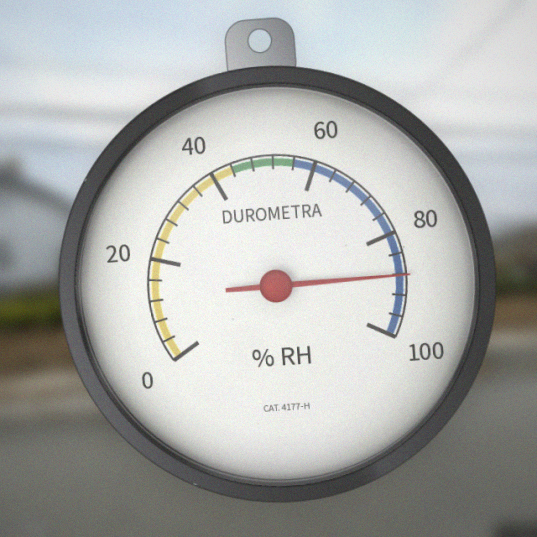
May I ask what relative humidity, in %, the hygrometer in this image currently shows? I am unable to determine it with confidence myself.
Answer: 88 %
